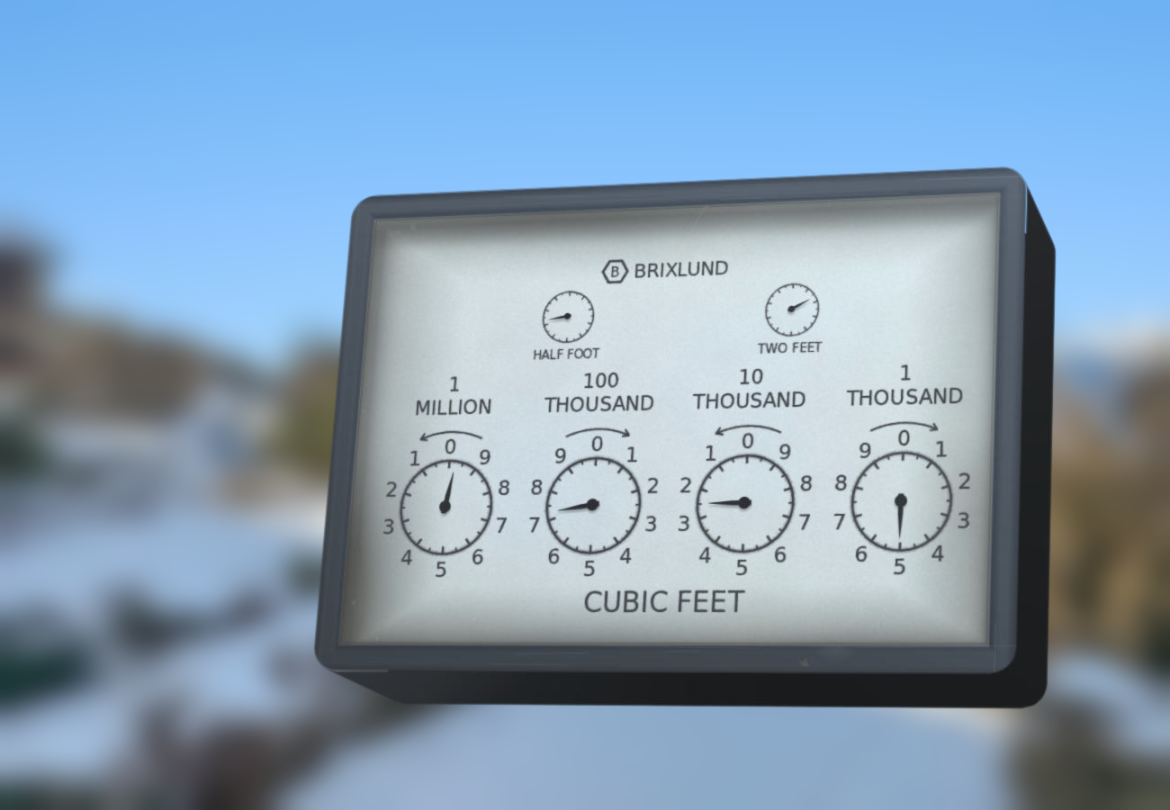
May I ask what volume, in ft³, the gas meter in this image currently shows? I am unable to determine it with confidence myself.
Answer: 972500 ft³
